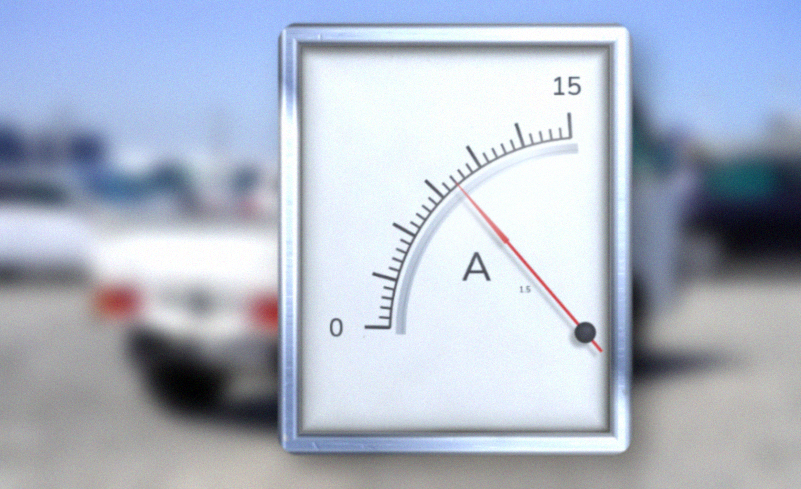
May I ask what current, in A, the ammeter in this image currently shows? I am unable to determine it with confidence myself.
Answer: 8.5 A
